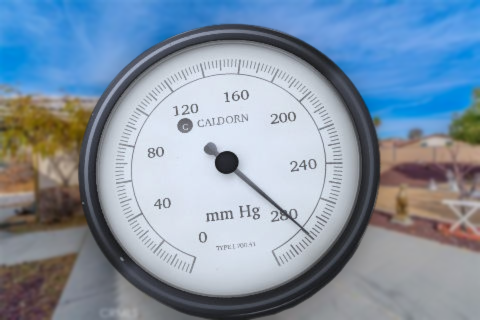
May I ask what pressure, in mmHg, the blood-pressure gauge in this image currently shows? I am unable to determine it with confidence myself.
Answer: 280 mmHg
